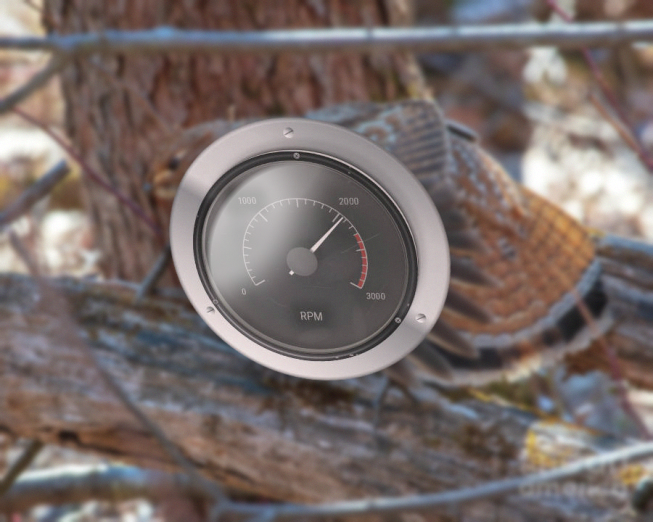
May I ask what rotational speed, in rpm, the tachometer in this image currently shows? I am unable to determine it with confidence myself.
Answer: 2050 rpm
